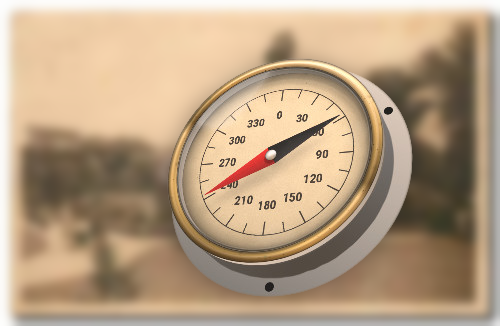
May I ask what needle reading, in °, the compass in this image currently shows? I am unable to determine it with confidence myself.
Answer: 240 °
